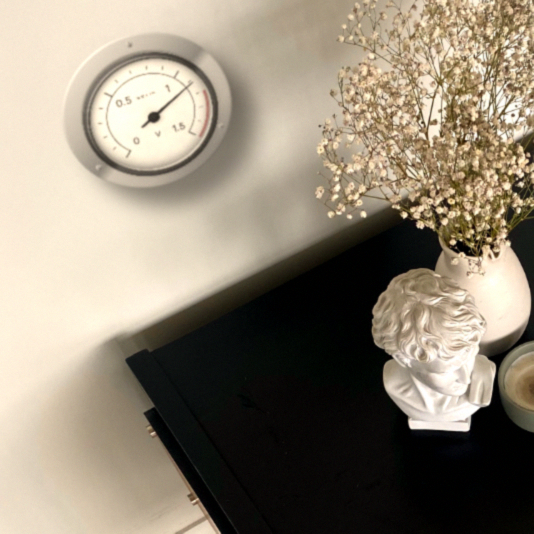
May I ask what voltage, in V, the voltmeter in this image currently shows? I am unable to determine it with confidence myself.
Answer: 1.1 V
